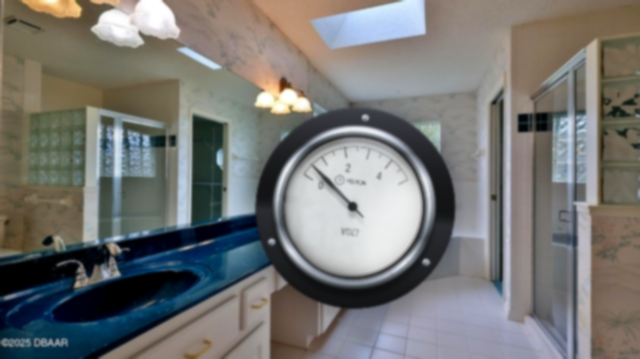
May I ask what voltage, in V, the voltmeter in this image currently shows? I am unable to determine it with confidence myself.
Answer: 0.5 V
